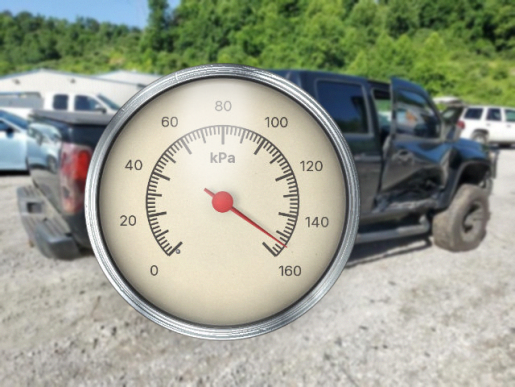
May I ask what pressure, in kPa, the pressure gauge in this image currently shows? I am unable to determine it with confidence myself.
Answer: 154 kPa
